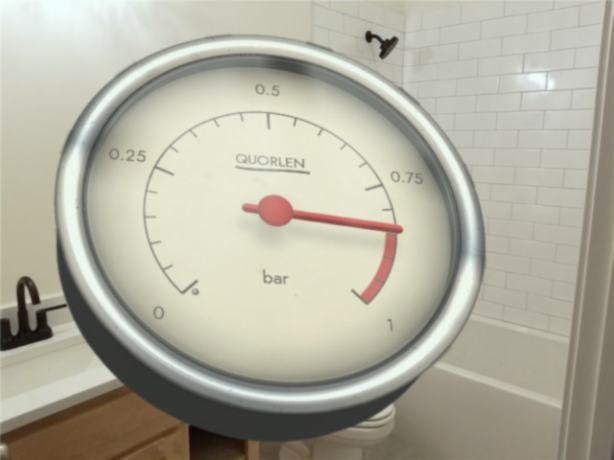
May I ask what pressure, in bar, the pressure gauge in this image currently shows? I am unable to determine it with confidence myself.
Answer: 0.85 bar
